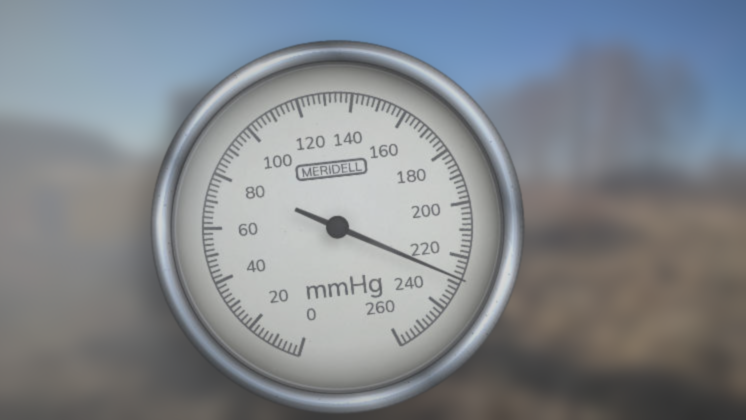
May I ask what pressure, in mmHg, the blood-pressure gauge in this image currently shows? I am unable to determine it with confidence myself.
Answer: 228 mmHg
